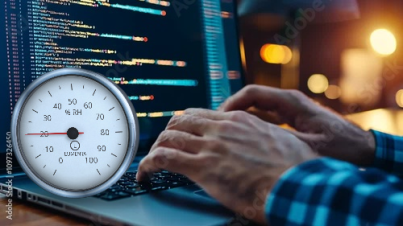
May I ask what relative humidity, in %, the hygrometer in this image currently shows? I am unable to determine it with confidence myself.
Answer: 20 %
